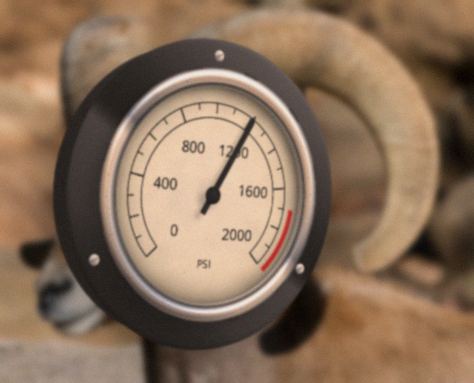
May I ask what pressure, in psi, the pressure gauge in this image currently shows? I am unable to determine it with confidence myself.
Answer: 1200 psi
